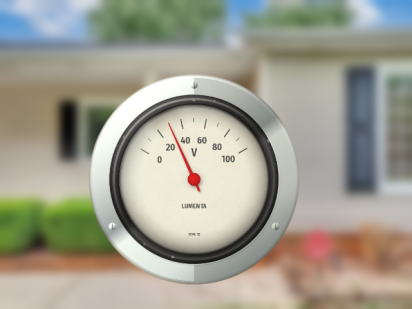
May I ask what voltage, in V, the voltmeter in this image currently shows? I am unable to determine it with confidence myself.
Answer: 30 V
